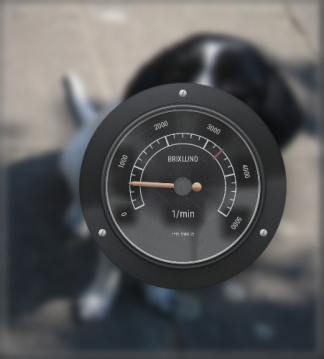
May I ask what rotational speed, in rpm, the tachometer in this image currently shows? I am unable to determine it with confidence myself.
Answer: 600 rpm
